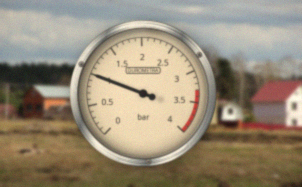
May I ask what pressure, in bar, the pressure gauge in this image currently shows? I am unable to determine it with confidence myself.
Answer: 1 bar
